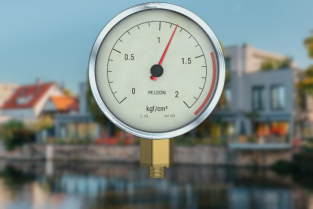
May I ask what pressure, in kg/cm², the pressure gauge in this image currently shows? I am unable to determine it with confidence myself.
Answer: 1.15 kg/cm²
